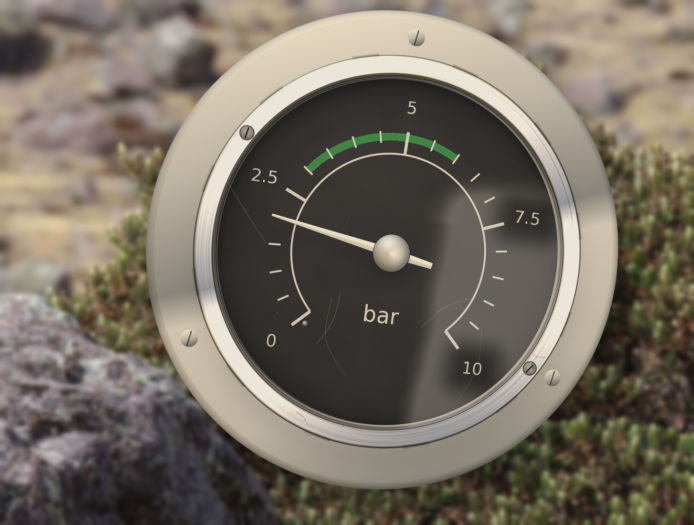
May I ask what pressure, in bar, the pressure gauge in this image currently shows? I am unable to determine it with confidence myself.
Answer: 2 bar
